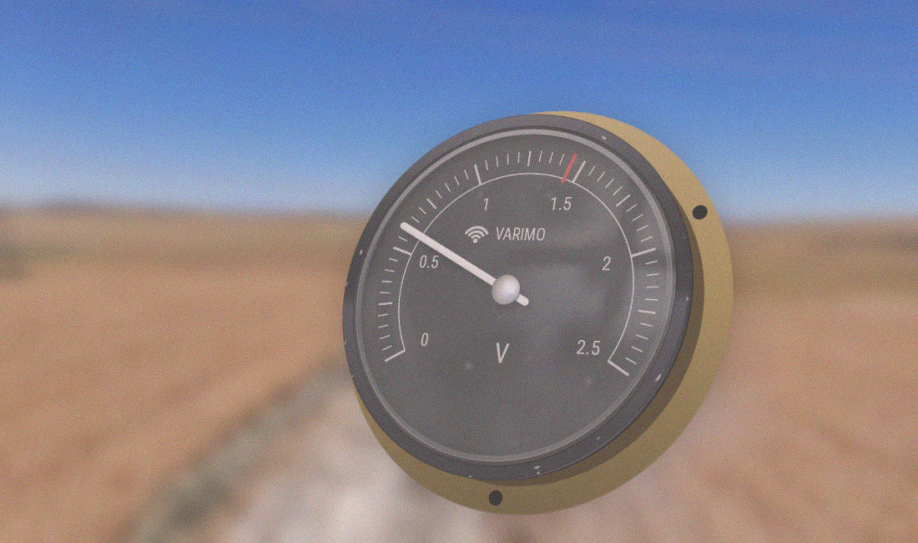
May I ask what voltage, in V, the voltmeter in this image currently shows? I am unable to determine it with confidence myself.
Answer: 0.6 V
